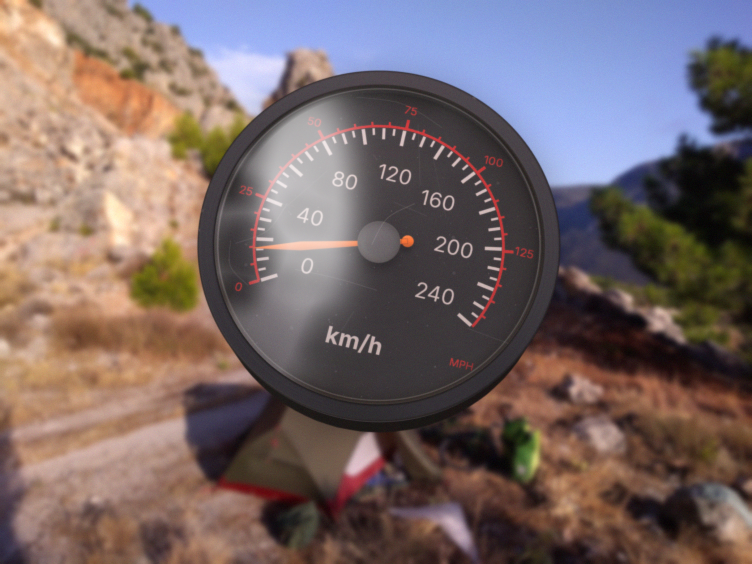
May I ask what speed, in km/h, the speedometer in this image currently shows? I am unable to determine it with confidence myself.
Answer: 15 km/h
